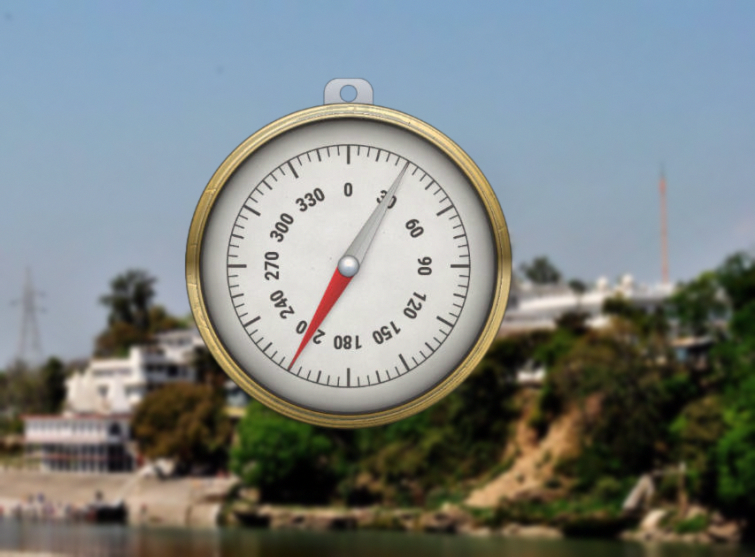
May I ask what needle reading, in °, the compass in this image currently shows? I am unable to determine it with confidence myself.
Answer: 210 °
